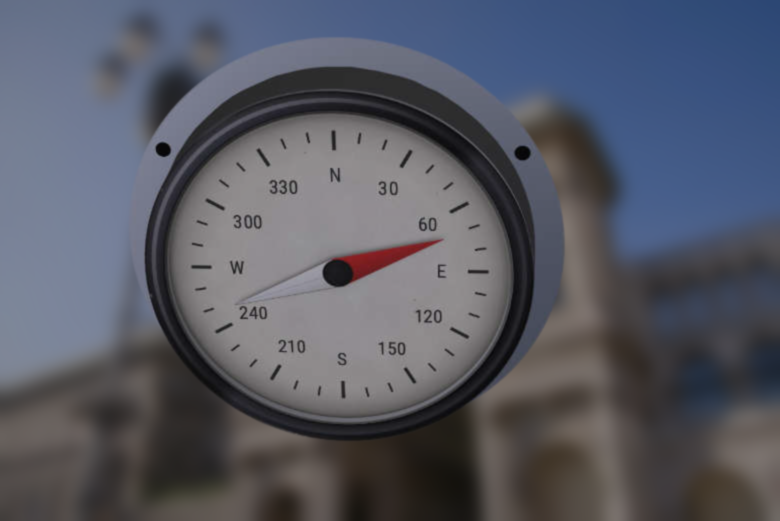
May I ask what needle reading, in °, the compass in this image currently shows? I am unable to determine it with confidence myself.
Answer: 70 °
